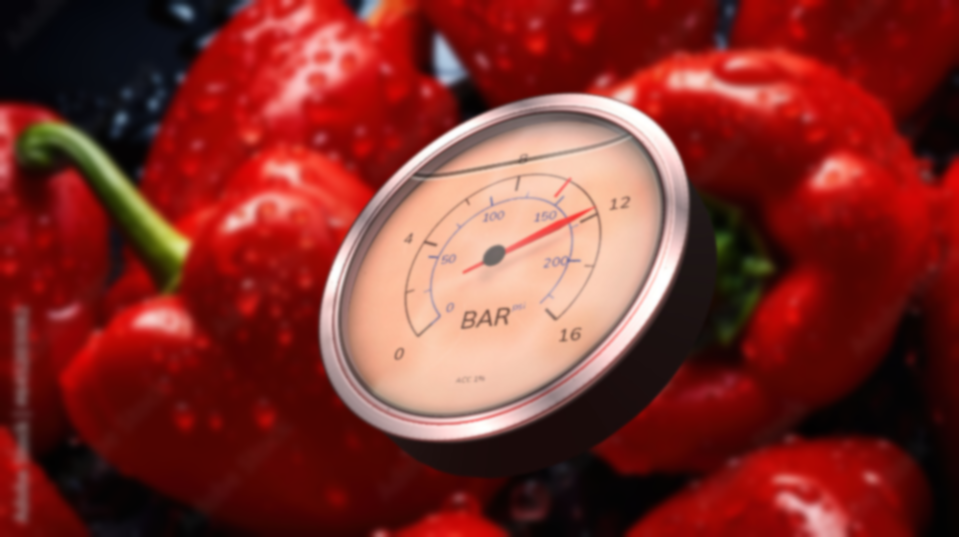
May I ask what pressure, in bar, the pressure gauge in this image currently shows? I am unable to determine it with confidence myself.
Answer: 12 bar
